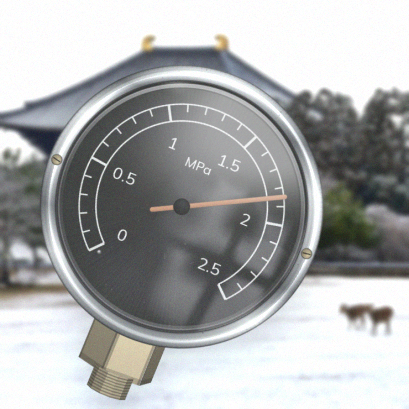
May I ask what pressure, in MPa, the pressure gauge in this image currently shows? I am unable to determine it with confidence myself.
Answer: 1.85 MPa
